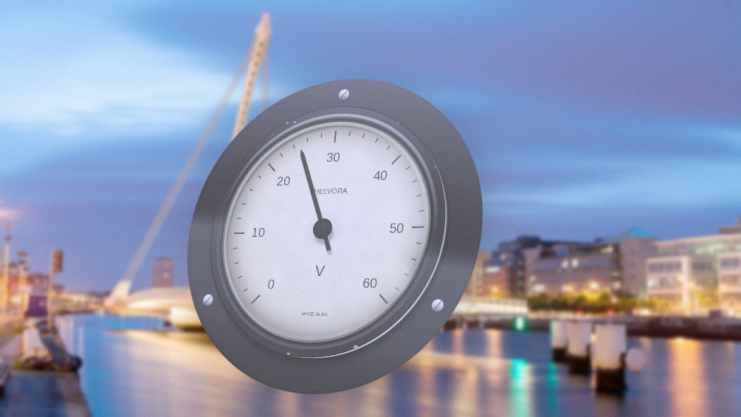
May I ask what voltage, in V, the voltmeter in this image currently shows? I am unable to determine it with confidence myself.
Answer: 25 V
